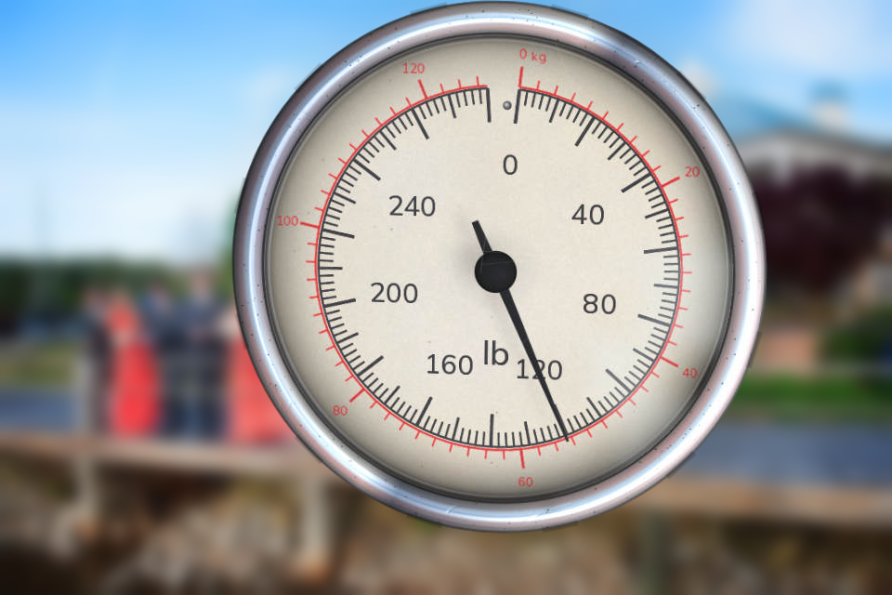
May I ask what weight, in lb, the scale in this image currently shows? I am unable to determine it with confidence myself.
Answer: 120 lb
